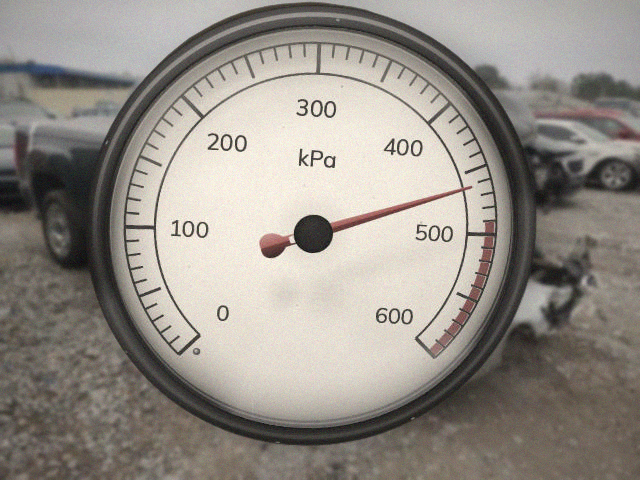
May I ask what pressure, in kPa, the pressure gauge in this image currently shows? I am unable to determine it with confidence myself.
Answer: 460 kPa
